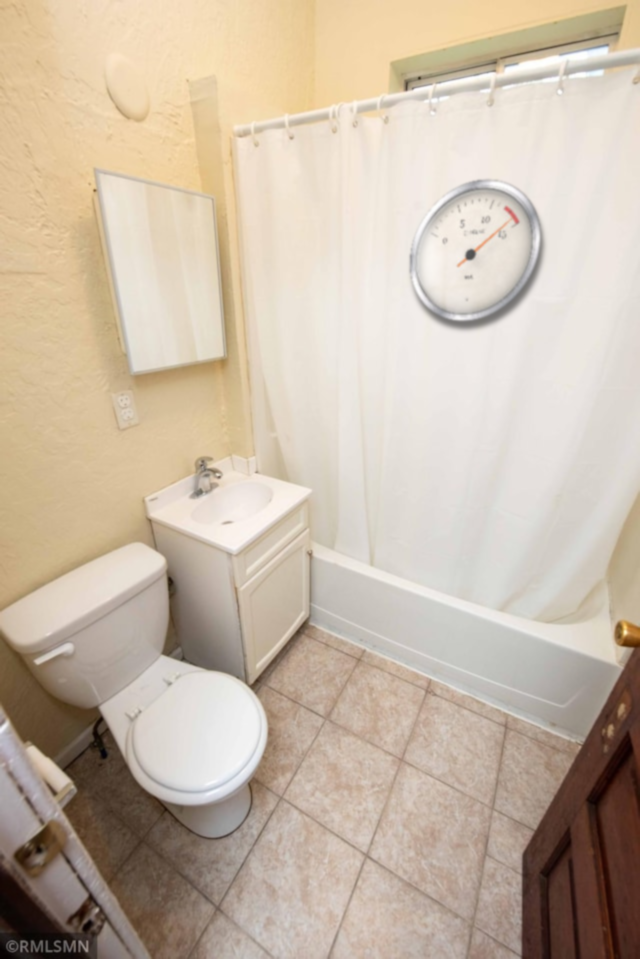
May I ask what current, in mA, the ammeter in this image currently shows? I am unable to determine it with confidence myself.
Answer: 14 mA
